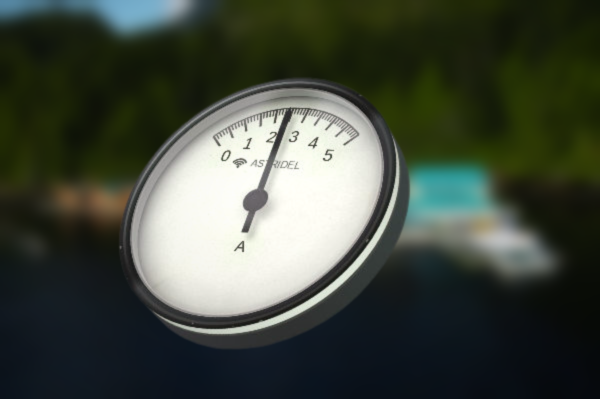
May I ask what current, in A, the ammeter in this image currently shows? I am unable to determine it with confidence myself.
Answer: 2.5 A
